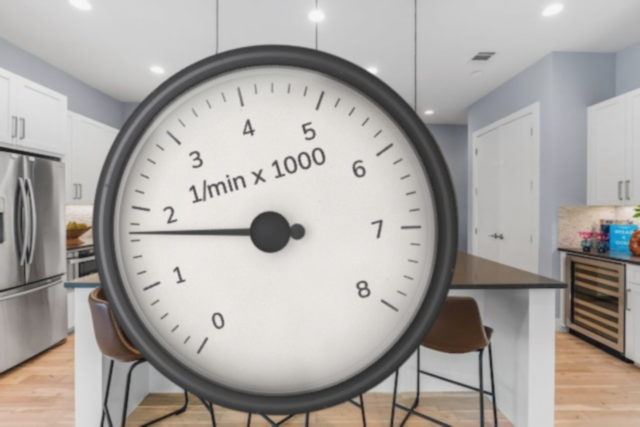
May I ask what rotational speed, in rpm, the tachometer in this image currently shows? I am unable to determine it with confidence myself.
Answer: 1700 rpm
